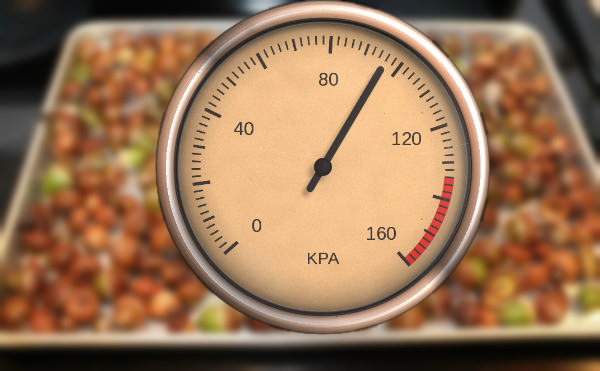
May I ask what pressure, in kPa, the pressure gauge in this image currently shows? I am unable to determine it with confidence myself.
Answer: 96 kPa
